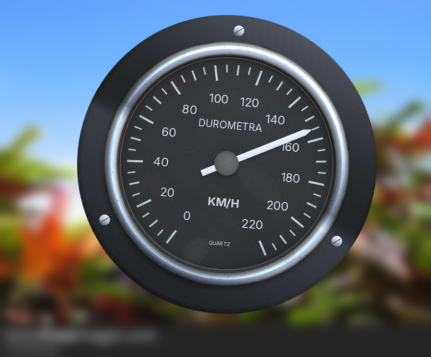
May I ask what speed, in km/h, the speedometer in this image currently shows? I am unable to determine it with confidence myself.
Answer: 155 km/h
